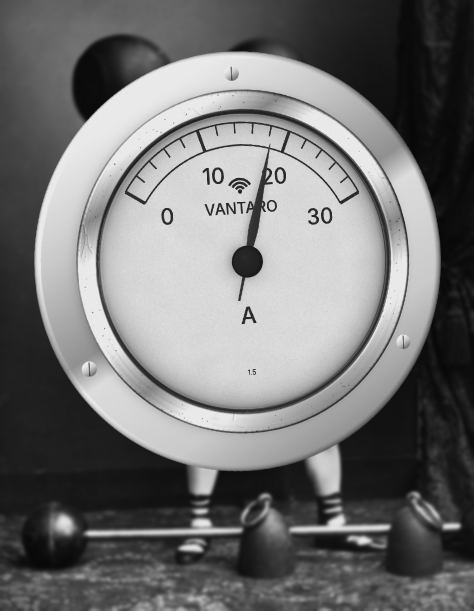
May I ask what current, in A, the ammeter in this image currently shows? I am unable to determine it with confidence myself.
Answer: 18 A
